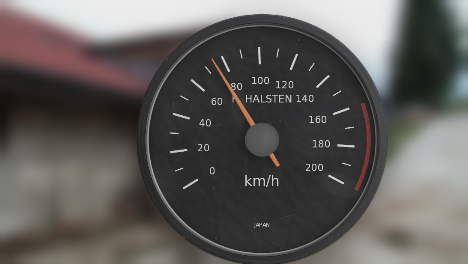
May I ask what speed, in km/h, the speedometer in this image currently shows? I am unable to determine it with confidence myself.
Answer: 75 km/h
